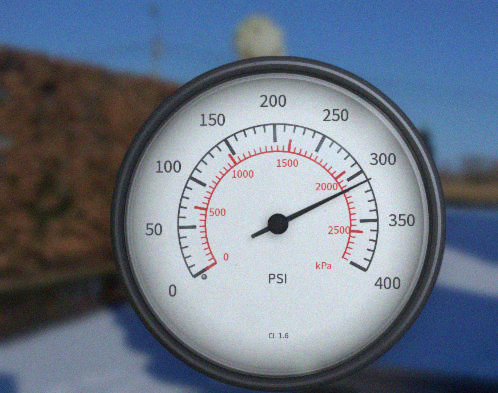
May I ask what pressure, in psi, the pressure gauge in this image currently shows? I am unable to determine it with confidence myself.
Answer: 310 psi
